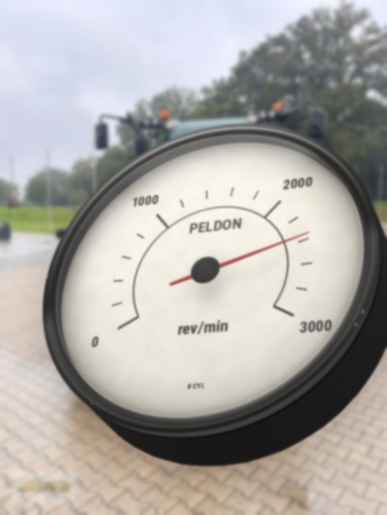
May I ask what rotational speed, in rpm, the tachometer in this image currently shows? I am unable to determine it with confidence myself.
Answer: 2400 rpm
